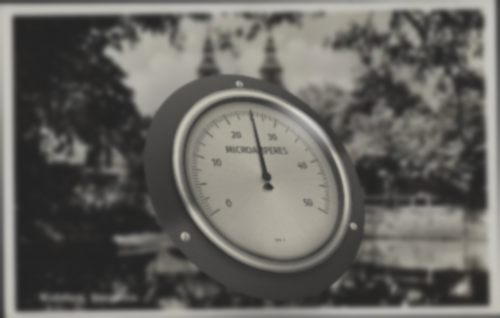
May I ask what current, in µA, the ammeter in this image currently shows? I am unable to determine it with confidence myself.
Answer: 25 µA
